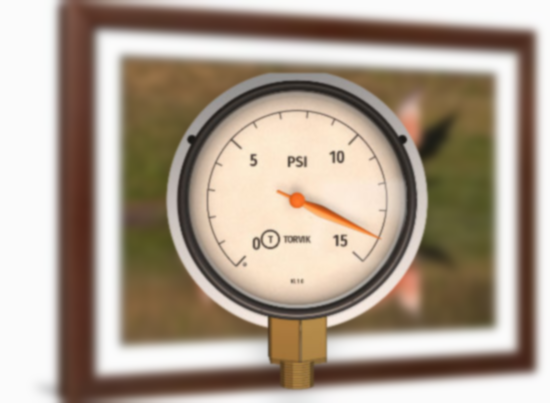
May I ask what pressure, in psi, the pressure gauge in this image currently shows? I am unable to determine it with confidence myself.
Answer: 14 psi
